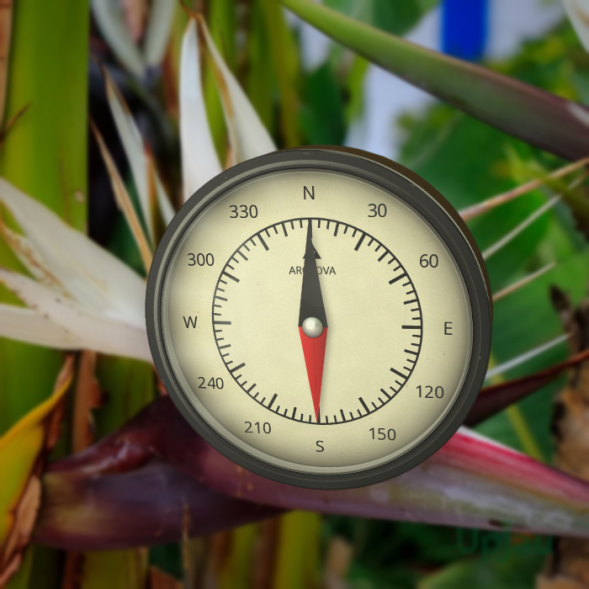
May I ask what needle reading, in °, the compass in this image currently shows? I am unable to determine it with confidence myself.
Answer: 180 °
